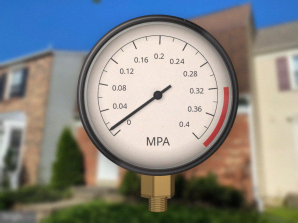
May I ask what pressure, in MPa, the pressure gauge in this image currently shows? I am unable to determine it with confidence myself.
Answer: 0.01 MPa
